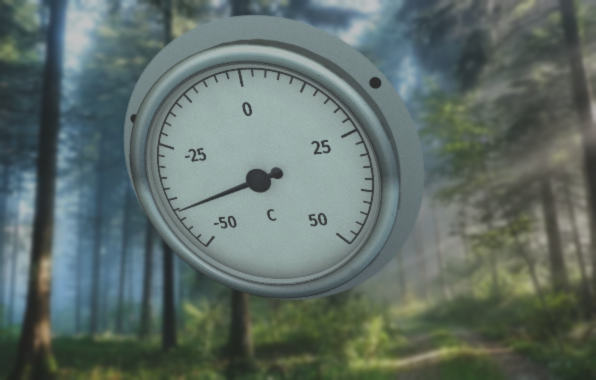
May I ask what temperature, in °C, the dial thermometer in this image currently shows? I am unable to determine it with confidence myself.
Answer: -40 °C
